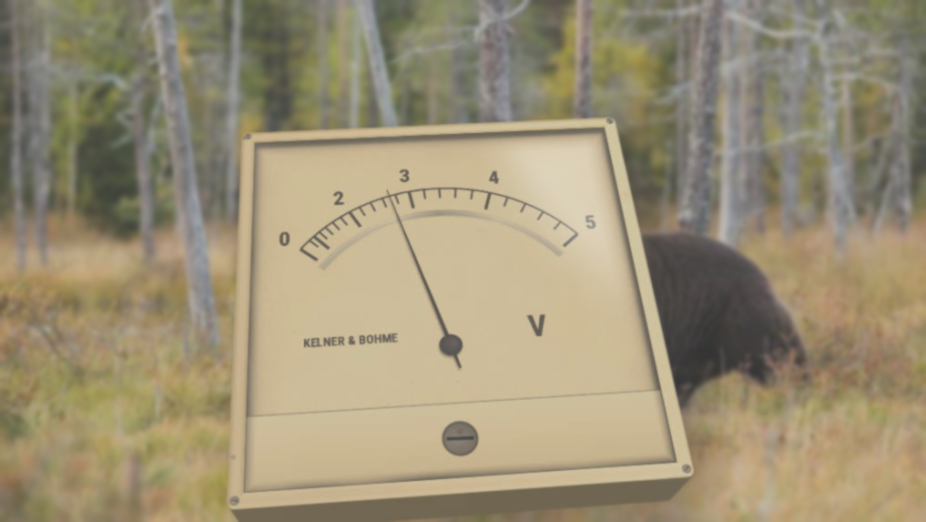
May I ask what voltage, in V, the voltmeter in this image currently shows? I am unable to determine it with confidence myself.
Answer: 2.7 V
